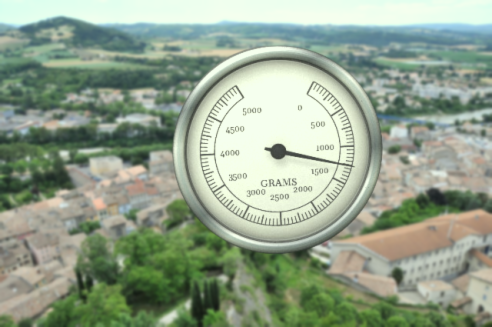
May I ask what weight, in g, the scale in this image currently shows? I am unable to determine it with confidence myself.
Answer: 1250 g
